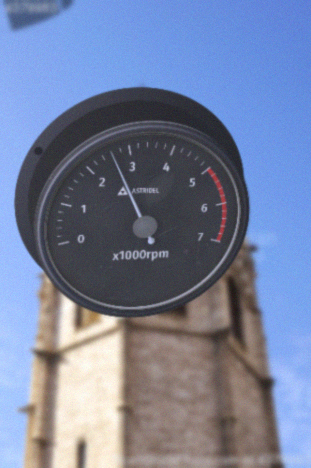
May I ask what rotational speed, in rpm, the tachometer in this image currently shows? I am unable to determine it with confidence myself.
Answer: 2600 rpm
